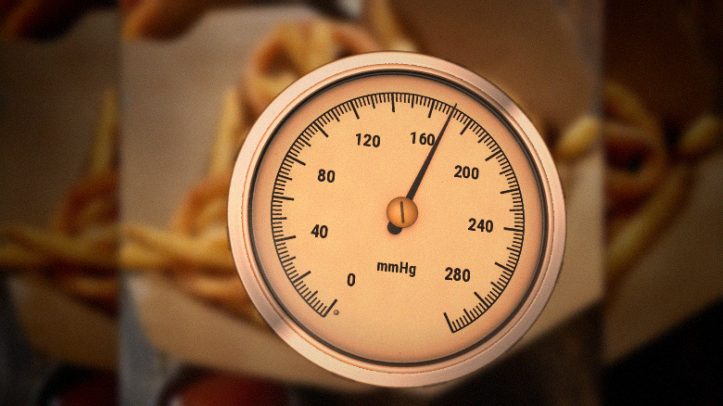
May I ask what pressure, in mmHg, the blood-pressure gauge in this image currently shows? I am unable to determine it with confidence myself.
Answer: 170 mmHg
